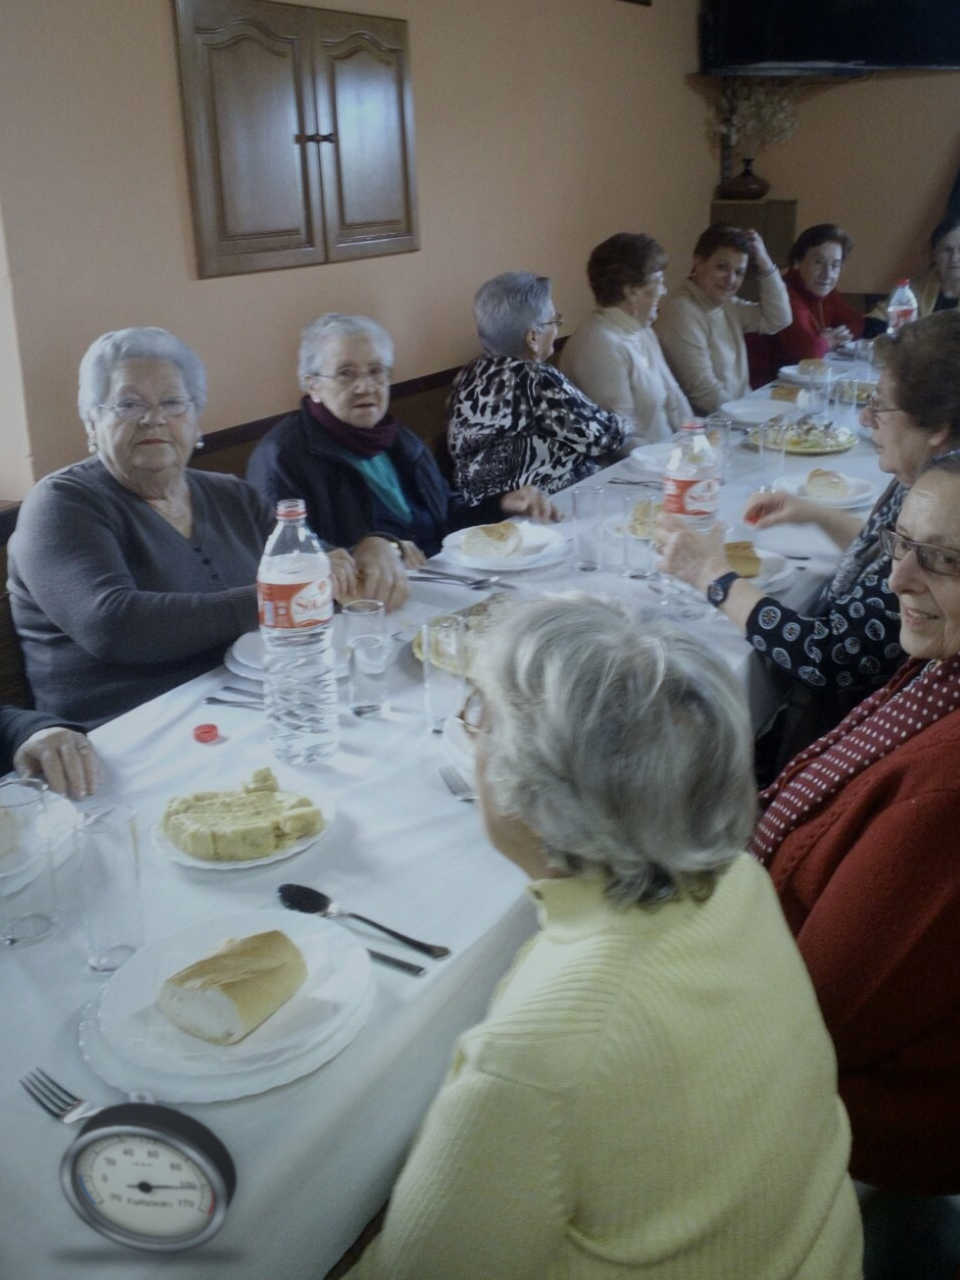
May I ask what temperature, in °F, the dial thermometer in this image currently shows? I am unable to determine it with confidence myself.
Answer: 100 °F
